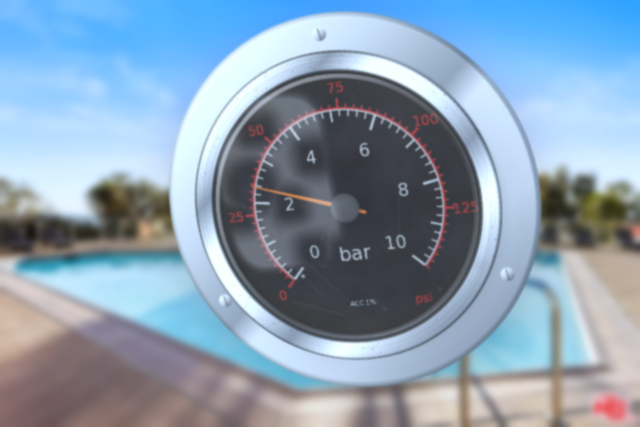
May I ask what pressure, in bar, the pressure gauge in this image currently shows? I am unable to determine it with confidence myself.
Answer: 2.4 bar
